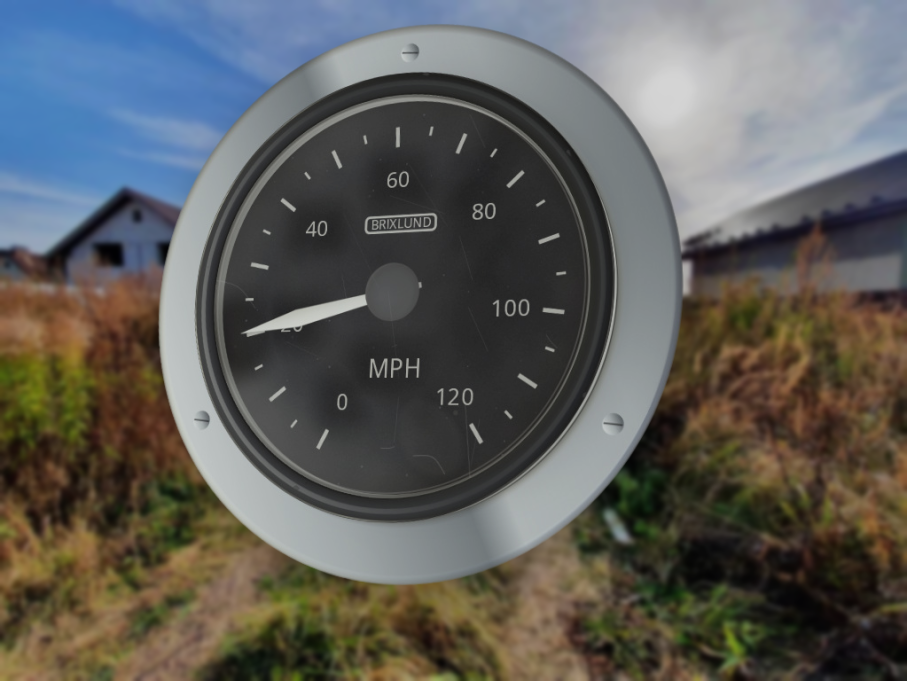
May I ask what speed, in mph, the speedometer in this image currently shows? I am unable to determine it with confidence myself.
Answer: 20 mph
